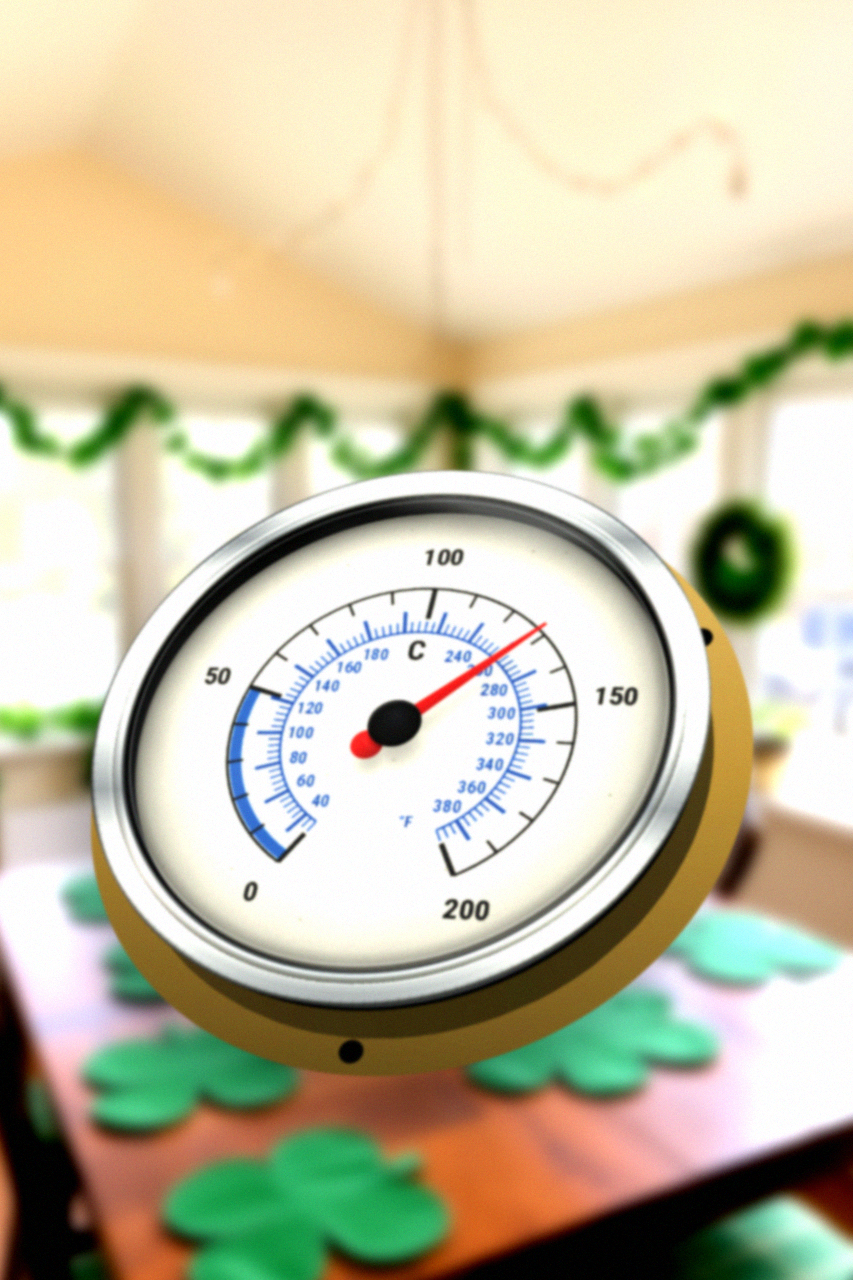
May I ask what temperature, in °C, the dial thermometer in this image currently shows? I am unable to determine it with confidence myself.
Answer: 130 °C
